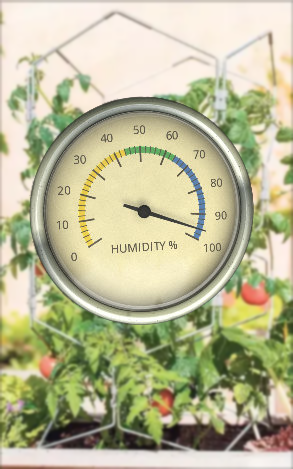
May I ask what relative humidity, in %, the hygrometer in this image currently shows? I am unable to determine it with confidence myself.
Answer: 96 %
